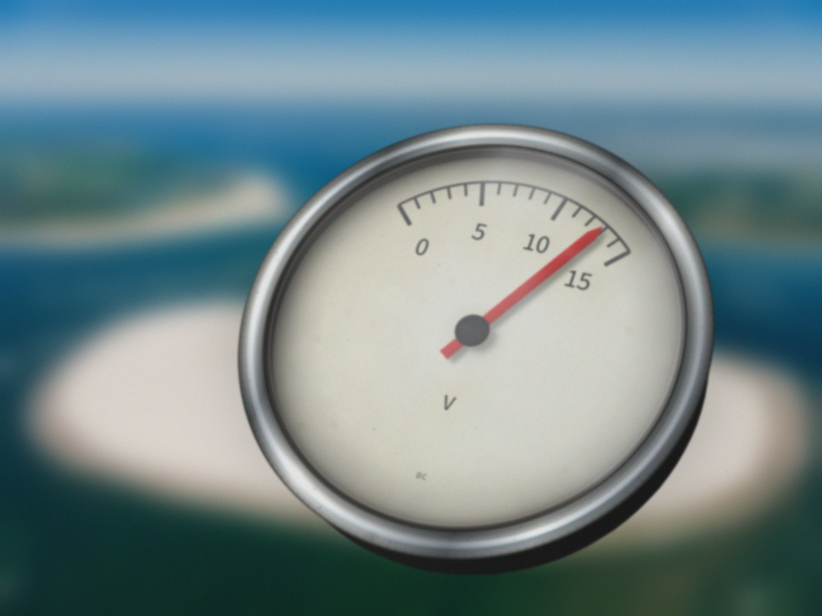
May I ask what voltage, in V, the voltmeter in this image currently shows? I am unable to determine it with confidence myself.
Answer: 13 V
